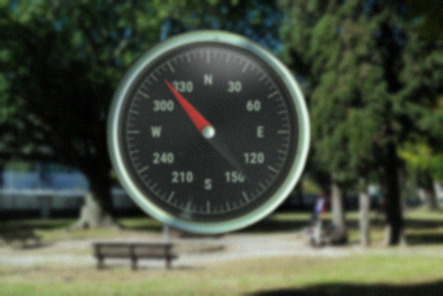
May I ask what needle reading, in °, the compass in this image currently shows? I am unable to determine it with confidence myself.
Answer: 320 °
